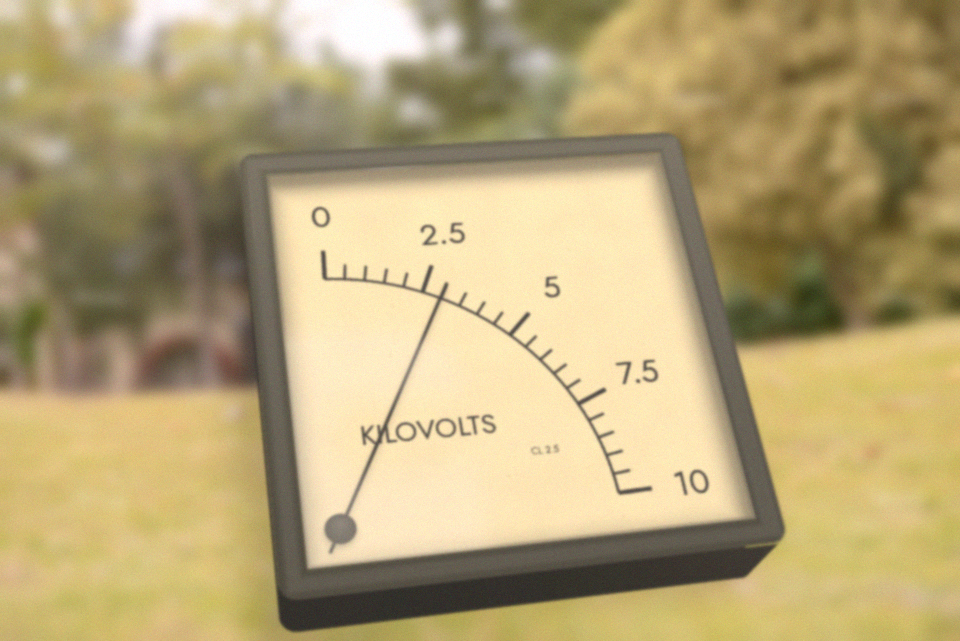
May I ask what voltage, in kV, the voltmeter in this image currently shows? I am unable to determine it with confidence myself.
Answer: 3 kV
